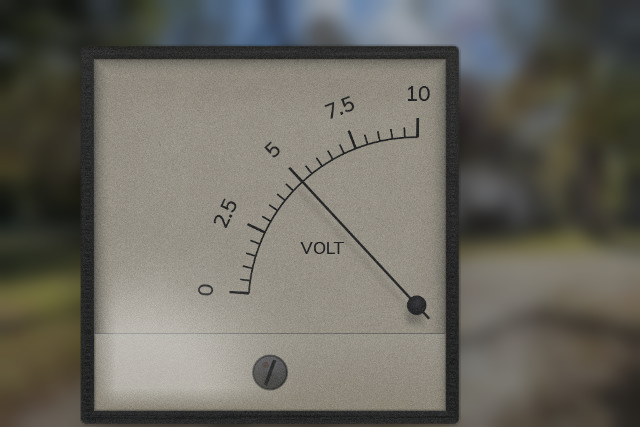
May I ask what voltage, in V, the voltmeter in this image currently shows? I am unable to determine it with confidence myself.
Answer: 5 V
